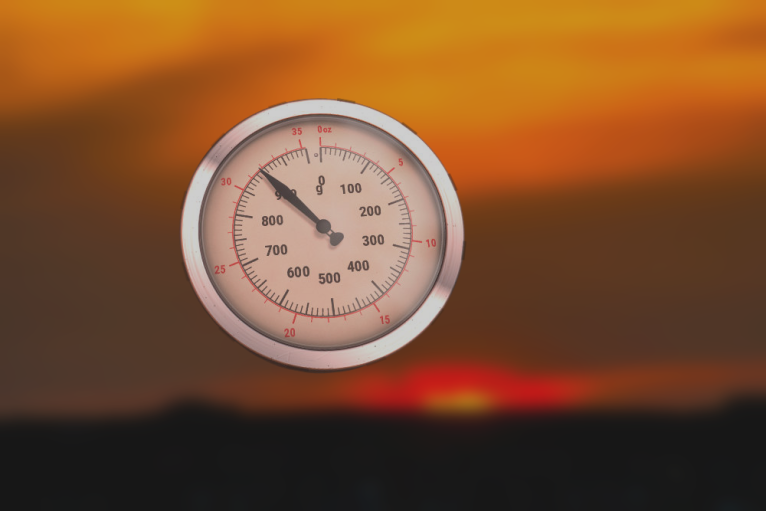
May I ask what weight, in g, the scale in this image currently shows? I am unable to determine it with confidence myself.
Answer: 900 g
